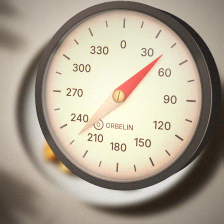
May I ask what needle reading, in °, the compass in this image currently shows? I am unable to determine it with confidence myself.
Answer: 45 °
